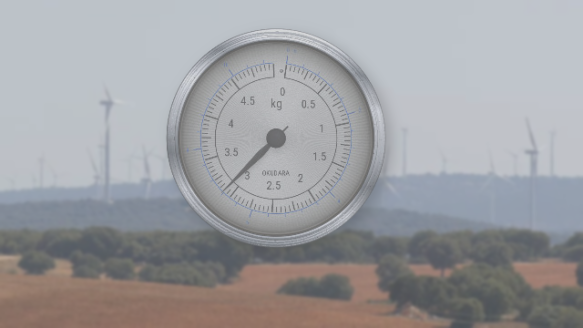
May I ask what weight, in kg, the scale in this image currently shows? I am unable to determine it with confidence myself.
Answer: 3.1 kg
